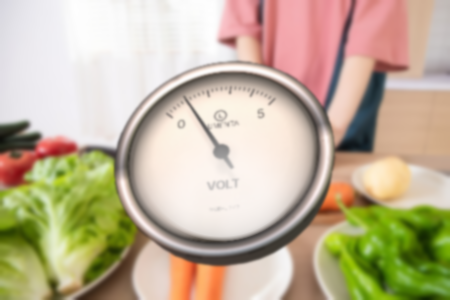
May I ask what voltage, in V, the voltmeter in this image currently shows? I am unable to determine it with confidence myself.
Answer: 1 V
